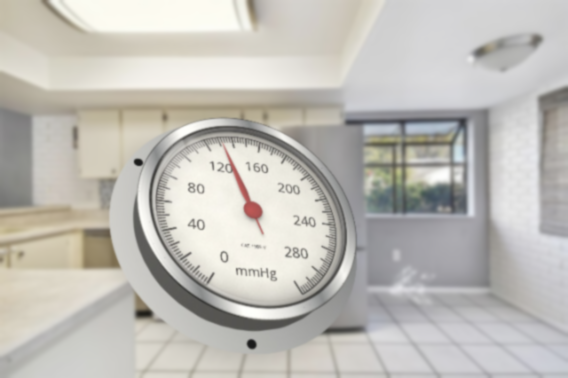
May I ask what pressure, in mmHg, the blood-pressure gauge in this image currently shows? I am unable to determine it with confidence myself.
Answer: 130 mmHg
